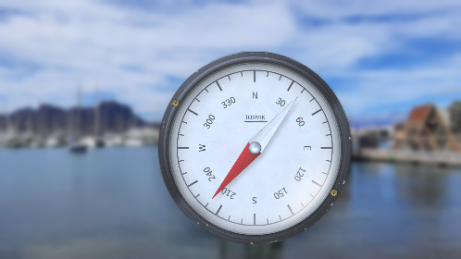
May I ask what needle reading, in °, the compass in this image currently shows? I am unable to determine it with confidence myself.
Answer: 220 °
